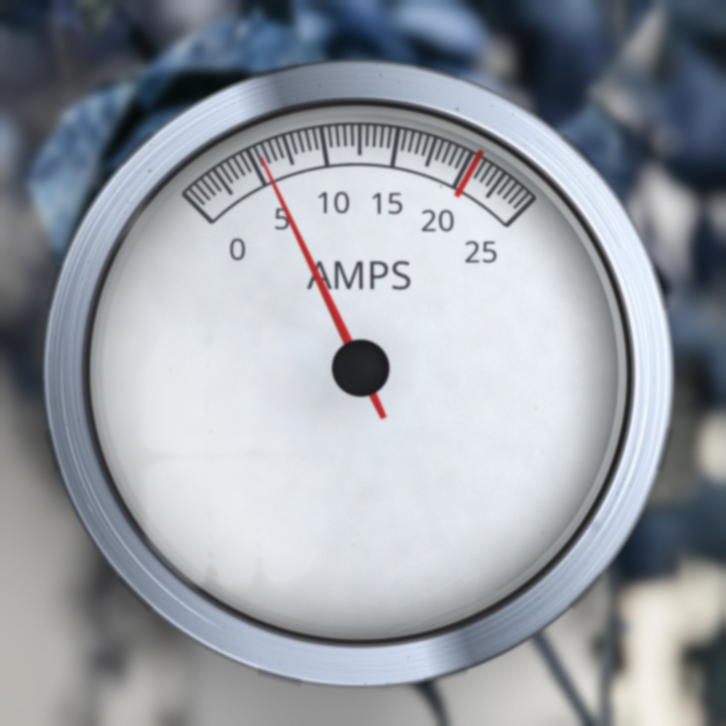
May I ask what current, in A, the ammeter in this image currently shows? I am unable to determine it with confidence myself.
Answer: 5.5 A
